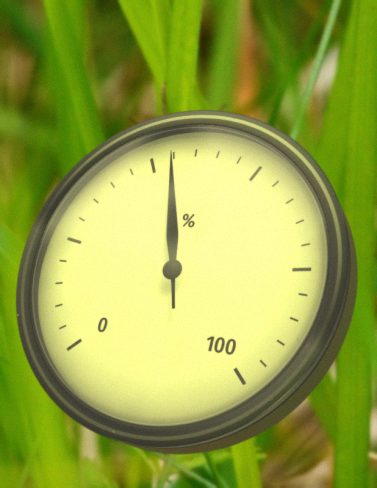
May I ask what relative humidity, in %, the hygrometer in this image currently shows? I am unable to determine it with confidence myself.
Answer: 44 %
